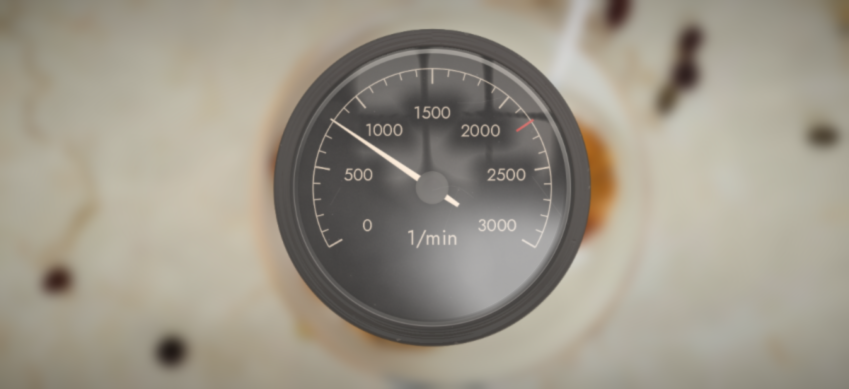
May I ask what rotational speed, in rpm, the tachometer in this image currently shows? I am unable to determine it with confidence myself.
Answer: 800 rpm
